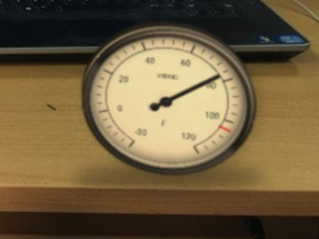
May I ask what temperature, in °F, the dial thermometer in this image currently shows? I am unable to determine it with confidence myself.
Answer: 76 °F
